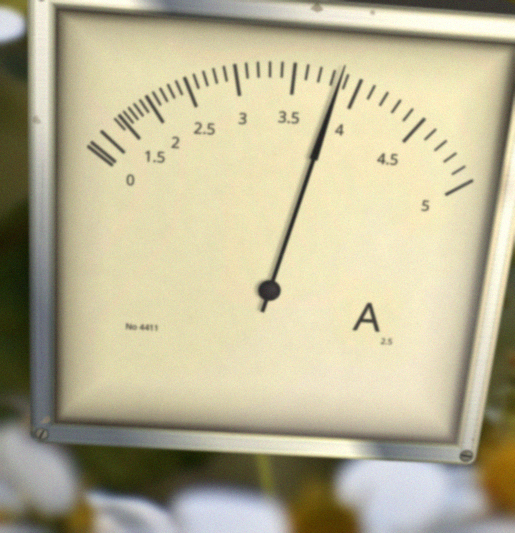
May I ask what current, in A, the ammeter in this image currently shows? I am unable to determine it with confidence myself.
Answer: 3.85 A
